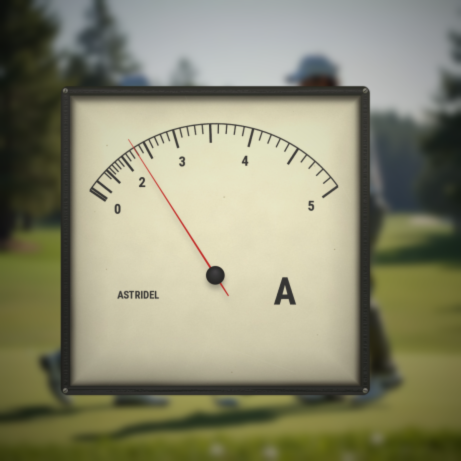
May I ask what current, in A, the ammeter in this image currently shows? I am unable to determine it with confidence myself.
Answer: 2.3 A
